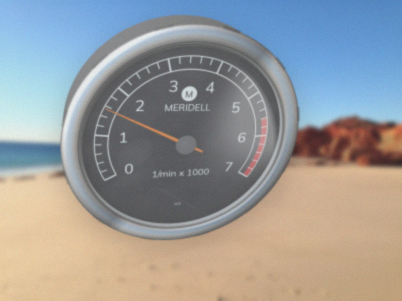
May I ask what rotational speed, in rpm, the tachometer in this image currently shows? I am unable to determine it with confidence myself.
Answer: 1600 rpm
